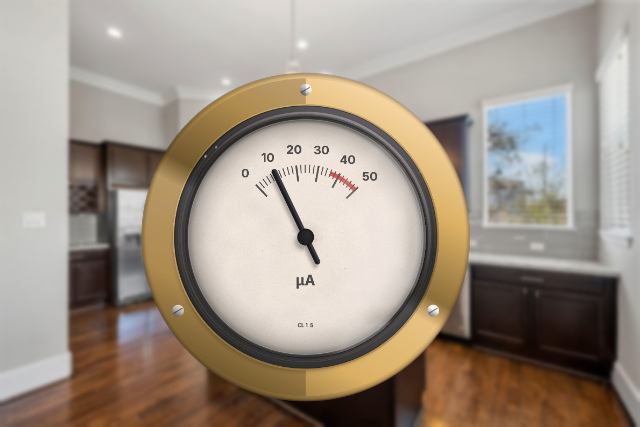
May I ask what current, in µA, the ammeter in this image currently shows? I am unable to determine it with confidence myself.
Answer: 10 µA
